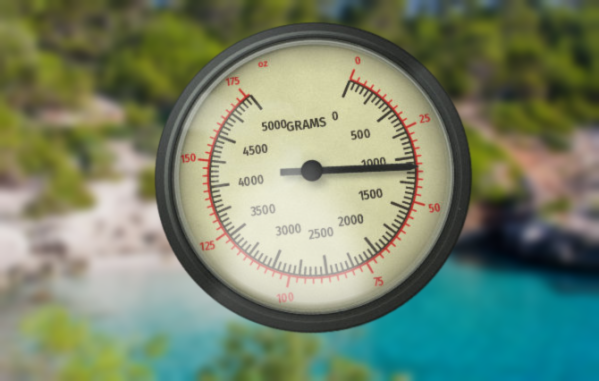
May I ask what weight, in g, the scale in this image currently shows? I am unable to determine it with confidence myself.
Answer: 1100 g
